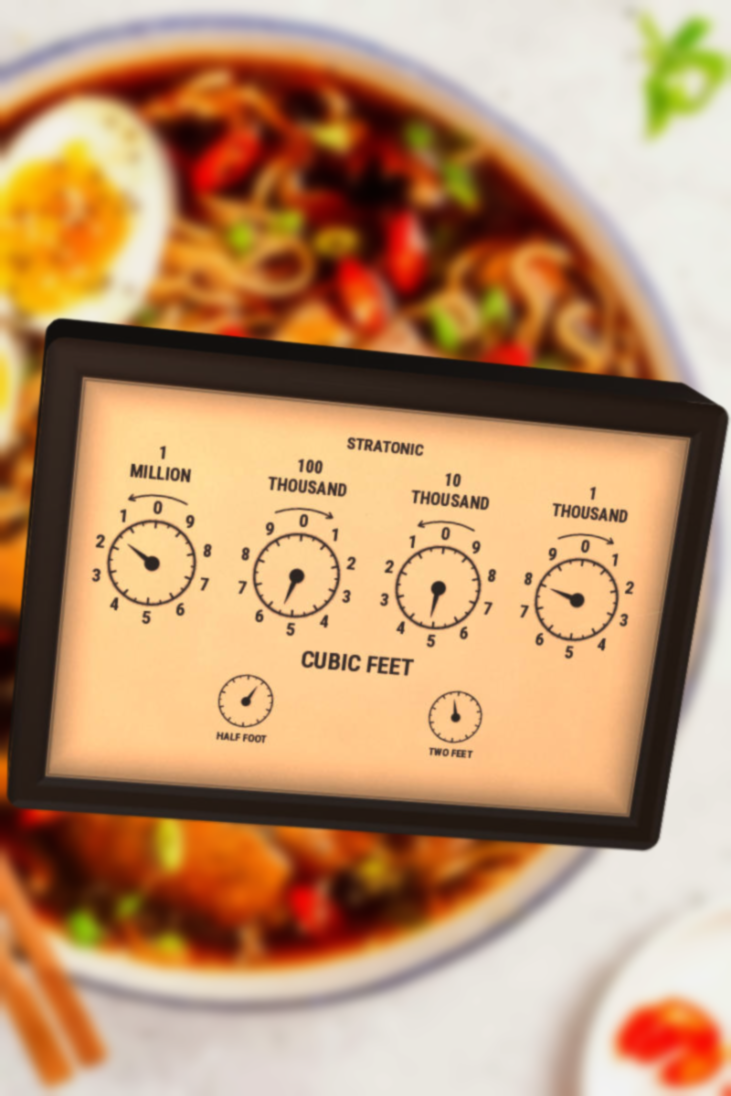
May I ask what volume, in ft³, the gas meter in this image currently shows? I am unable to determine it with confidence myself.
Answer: 154800 ft³
